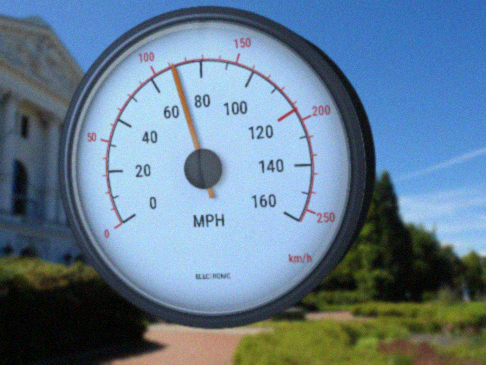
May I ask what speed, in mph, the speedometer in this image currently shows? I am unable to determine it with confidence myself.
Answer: 70 mph
